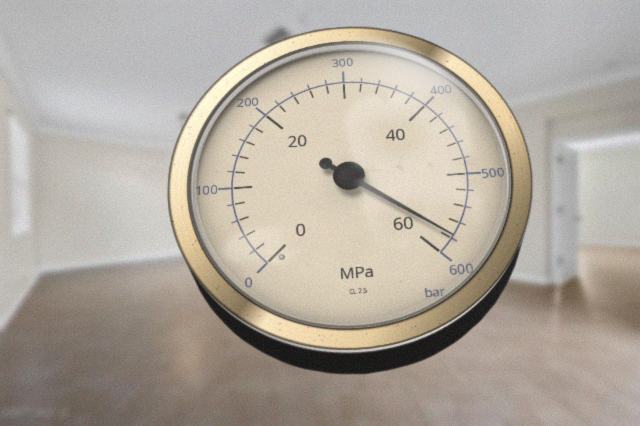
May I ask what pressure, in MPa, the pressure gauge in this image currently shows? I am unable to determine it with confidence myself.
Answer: 58 MPa
